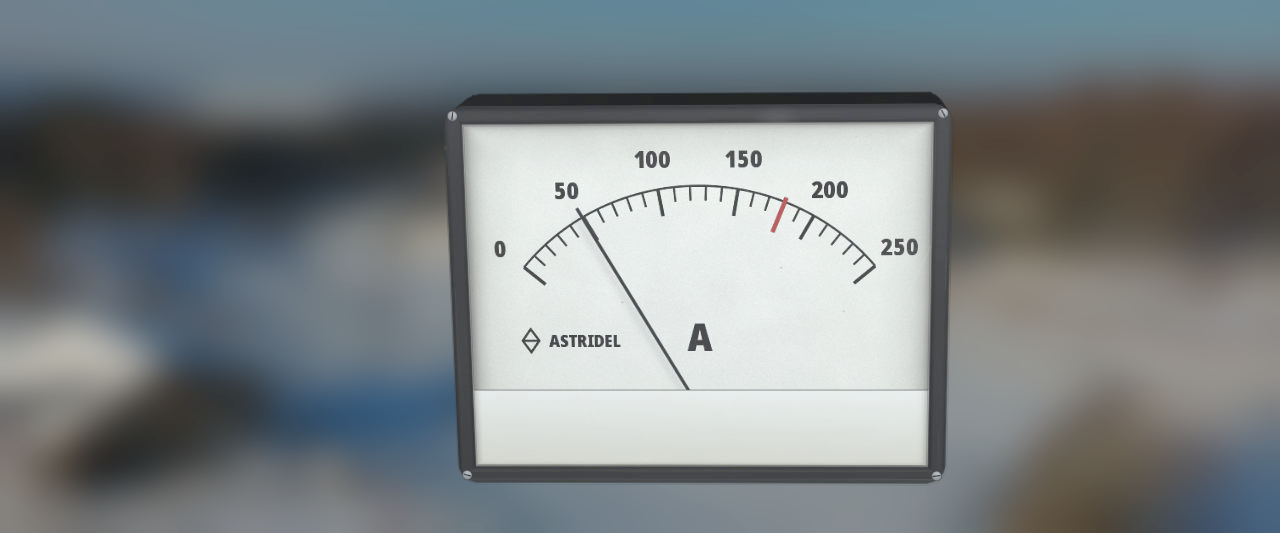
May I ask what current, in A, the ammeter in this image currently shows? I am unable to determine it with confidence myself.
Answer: 50 A
